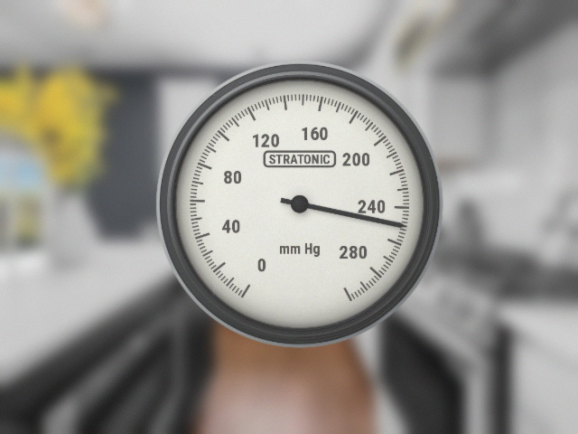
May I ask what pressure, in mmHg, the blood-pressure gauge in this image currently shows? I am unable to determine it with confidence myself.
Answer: 250 mmHg
